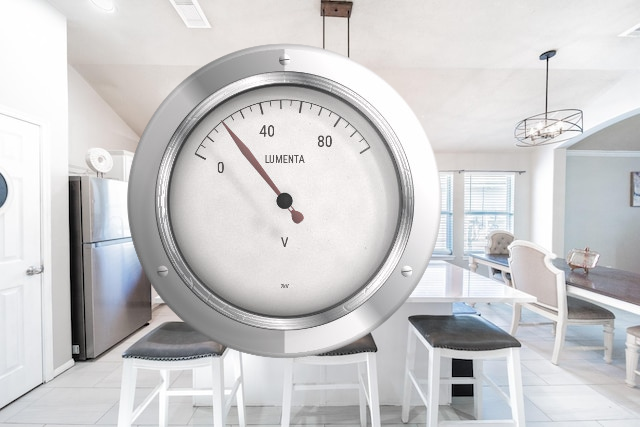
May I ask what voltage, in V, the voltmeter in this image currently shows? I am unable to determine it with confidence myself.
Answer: 20 V
